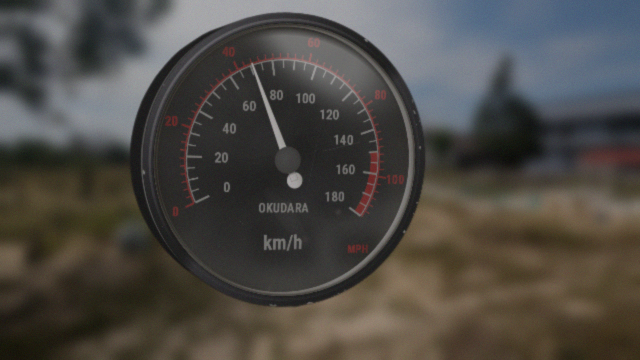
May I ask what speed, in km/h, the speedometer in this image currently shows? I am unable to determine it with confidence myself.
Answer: 70 km/h
